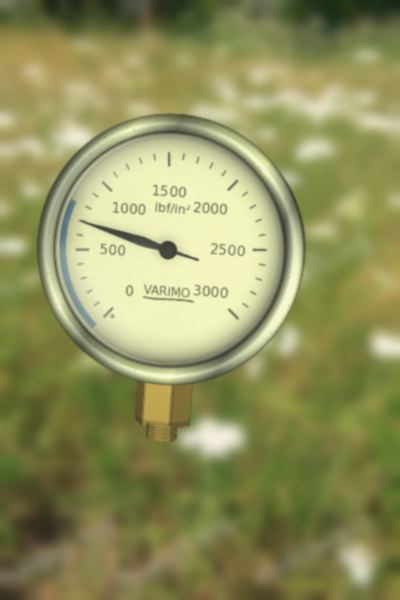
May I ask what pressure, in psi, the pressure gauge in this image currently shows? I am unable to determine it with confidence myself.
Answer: 700 psi
